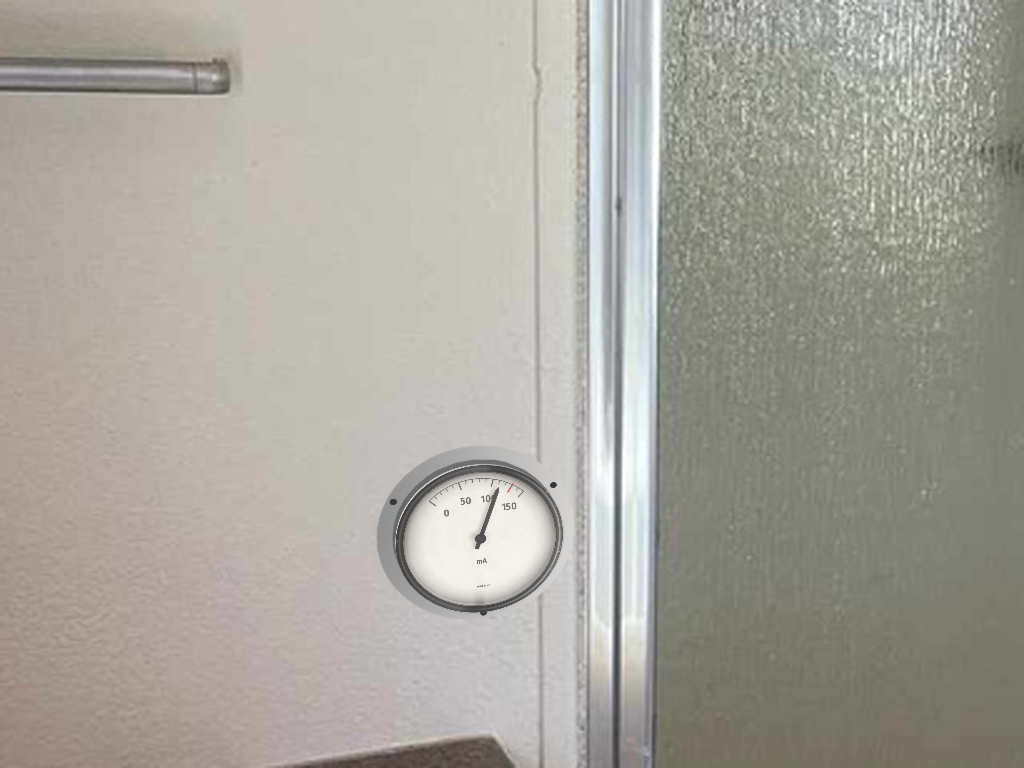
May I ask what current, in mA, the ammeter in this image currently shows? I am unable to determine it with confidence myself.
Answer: 110 mA
